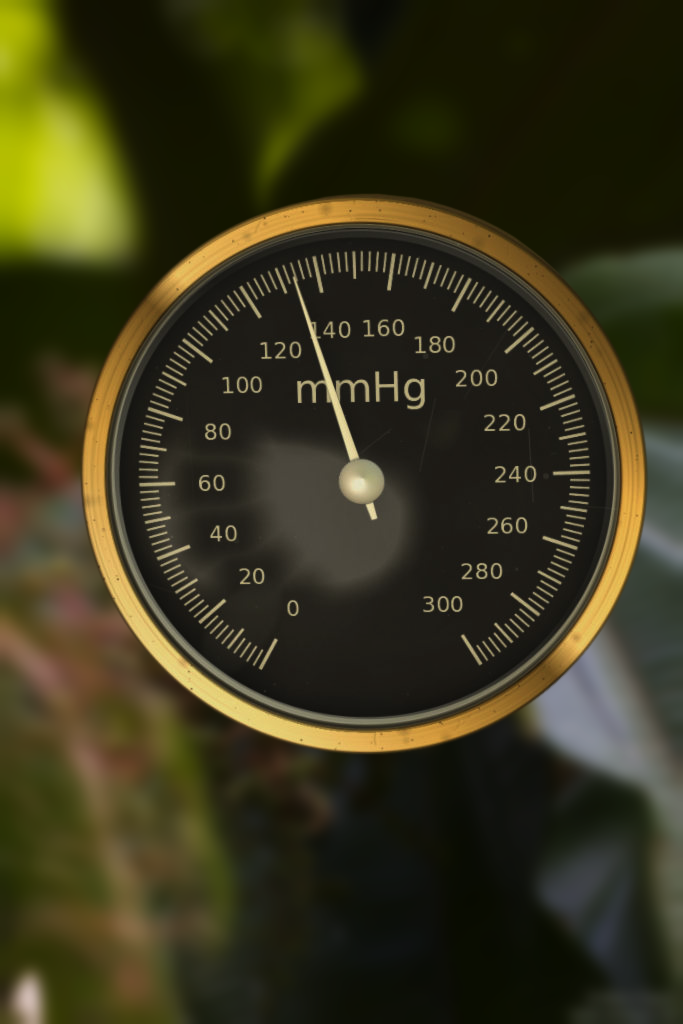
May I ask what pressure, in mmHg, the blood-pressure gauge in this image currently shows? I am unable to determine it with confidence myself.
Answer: 134 mmHg
